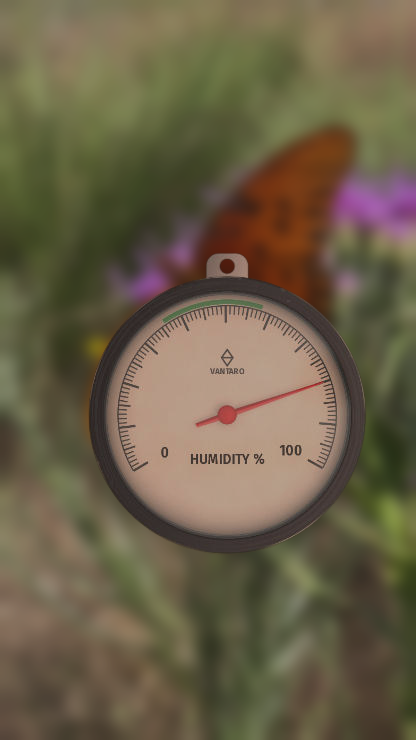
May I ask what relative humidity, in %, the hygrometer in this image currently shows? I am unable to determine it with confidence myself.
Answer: 80 %
